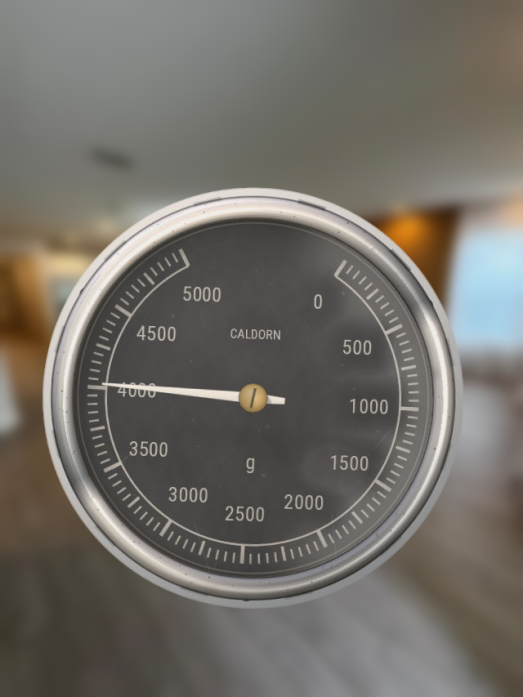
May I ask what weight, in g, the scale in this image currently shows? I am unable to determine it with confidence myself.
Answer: 4025 g
